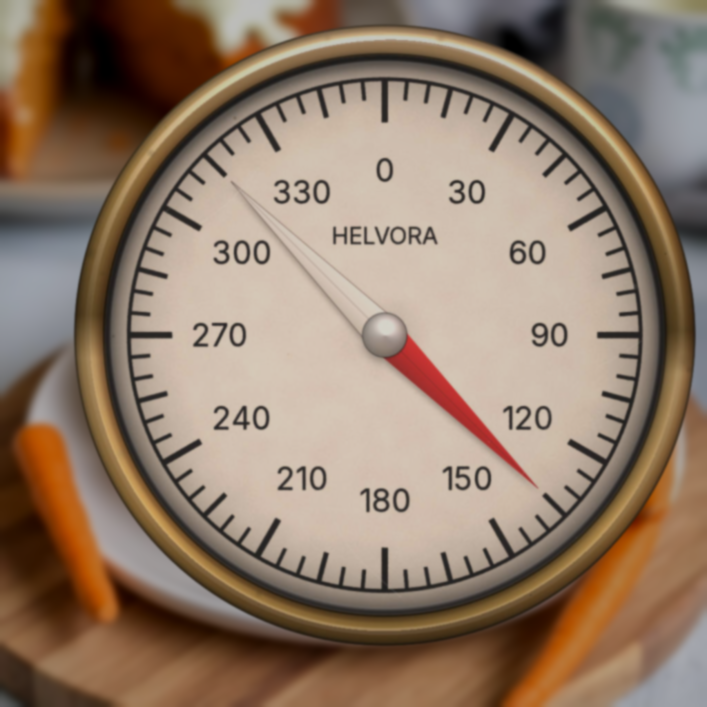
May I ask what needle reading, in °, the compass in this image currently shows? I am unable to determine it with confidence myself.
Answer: 135 °
